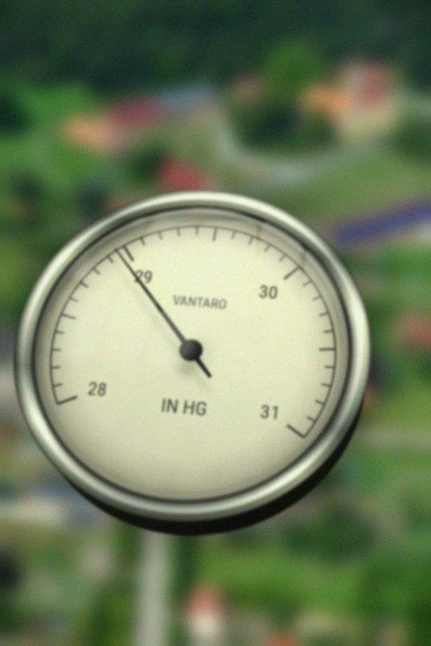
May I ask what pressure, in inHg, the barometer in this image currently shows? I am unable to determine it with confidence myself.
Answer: 28.95 inHg
